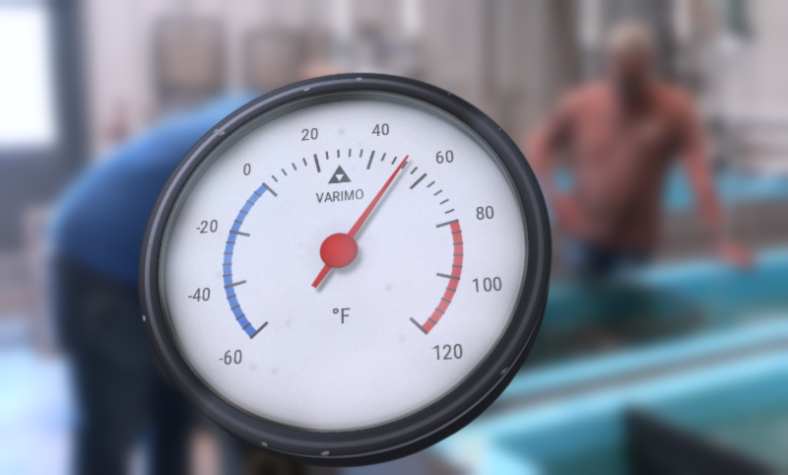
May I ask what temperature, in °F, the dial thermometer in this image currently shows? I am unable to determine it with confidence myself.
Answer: 52 °F
